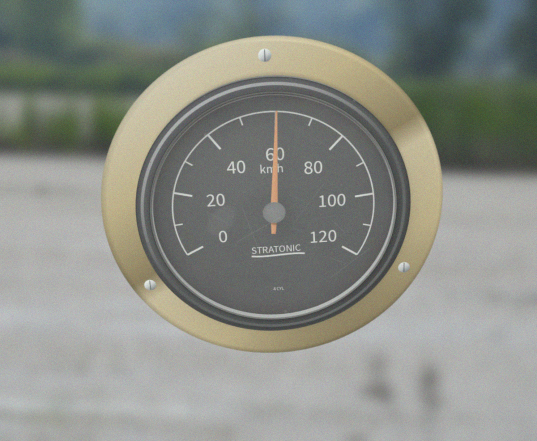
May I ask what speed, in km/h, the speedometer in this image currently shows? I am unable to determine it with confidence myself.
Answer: 60 km/h
